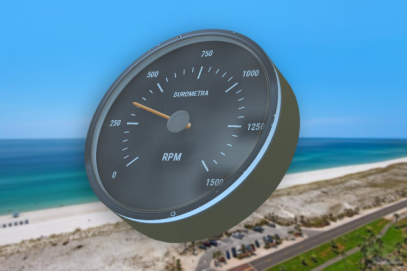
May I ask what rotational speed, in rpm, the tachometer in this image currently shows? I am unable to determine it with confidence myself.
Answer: 350 rpm
